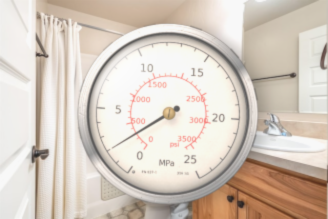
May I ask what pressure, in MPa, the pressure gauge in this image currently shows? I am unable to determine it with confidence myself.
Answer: 2 MPa
